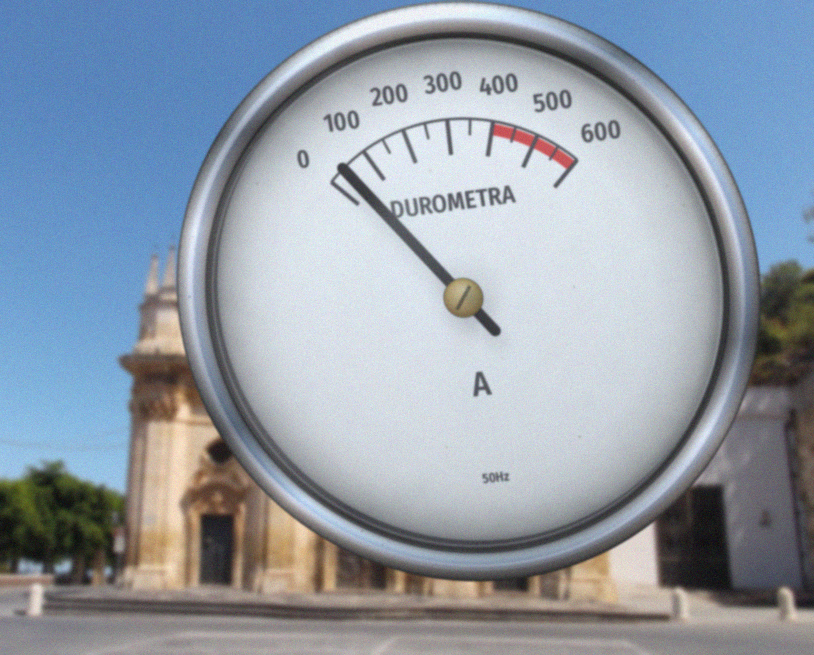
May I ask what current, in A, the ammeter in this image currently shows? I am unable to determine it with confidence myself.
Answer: 50 A
